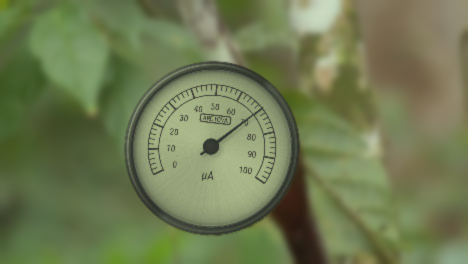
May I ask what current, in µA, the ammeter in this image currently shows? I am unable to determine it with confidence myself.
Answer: 70 µA
